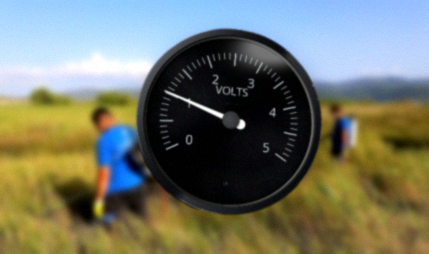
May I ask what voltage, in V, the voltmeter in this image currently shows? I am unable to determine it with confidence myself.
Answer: 1 V
